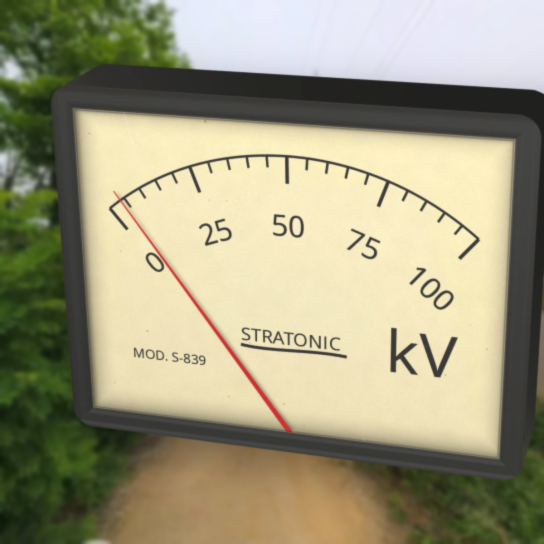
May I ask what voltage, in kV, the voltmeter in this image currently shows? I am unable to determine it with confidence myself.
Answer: 5 kV
